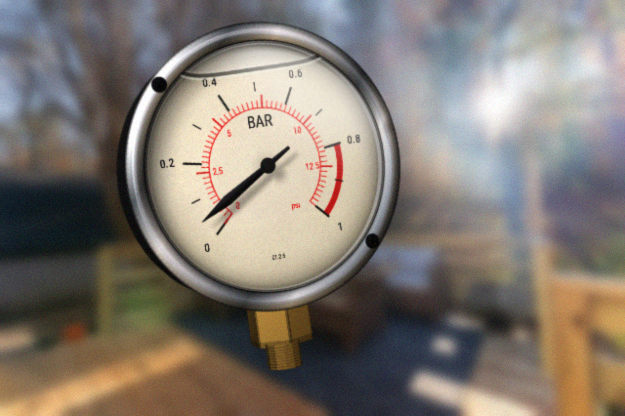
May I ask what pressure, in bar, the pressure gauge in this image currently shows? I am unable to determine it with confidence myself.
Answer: 0.05 bar
